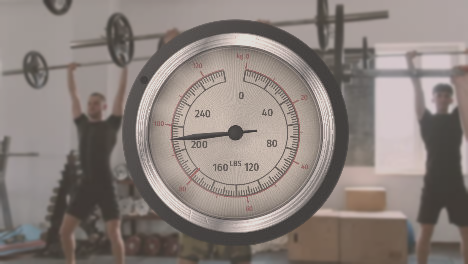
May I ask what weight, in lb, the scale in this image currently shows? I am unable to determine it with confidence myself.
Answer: 210 lb
